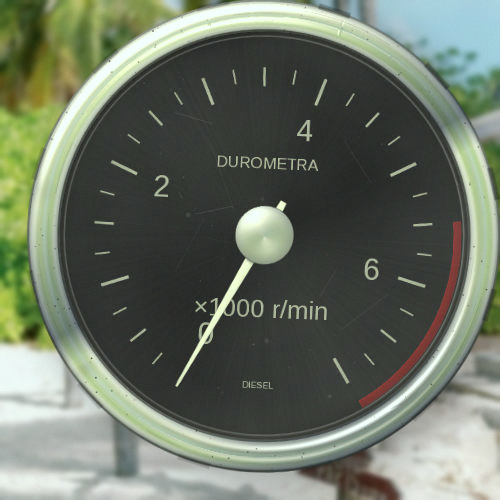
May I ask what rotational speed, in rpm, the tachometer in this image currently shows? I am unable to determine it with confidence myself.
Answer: 0 rpm
